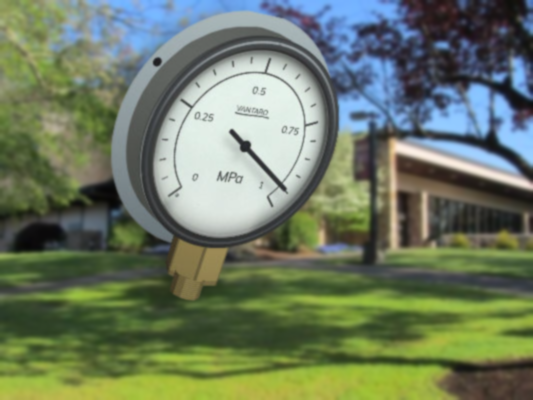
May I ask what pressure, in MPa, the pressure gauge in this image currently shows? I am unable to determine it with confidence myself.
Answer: 0.95 MPa
